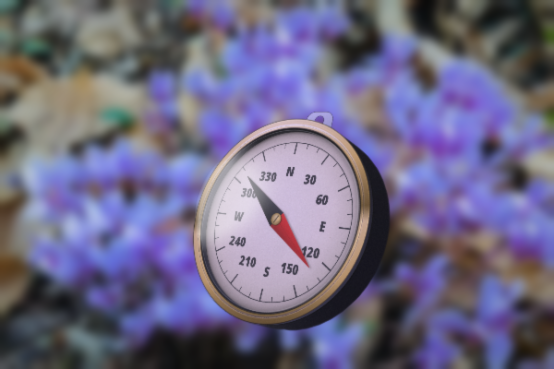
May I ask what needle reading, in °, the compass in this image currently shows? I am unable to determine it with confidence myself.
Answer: 130 °
